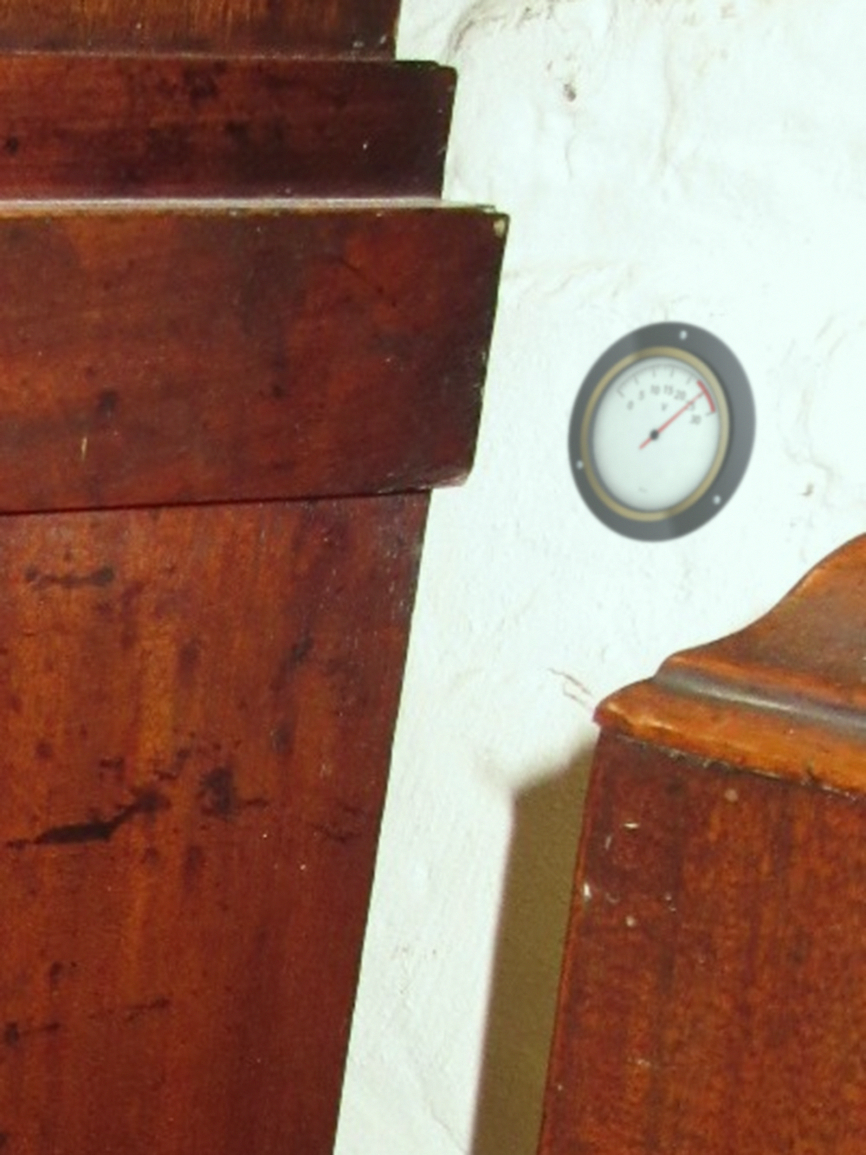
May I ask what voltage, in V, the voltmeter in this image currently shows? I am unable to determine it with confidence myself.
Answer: 25 V
